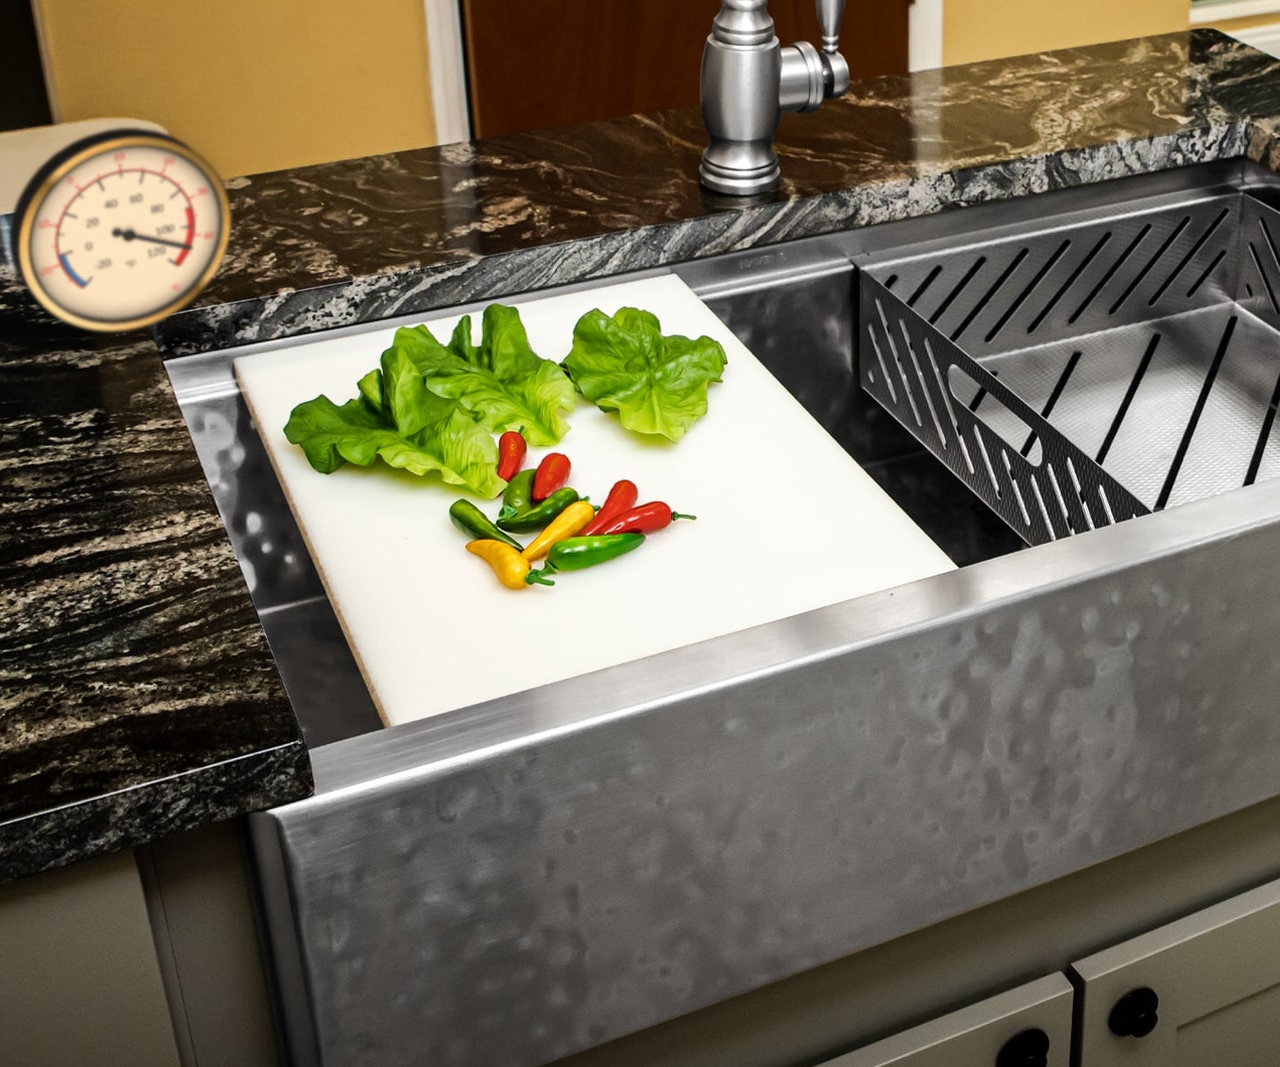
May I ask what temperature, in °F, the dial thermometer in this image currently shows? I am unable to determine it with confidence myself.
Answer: 110 °F
